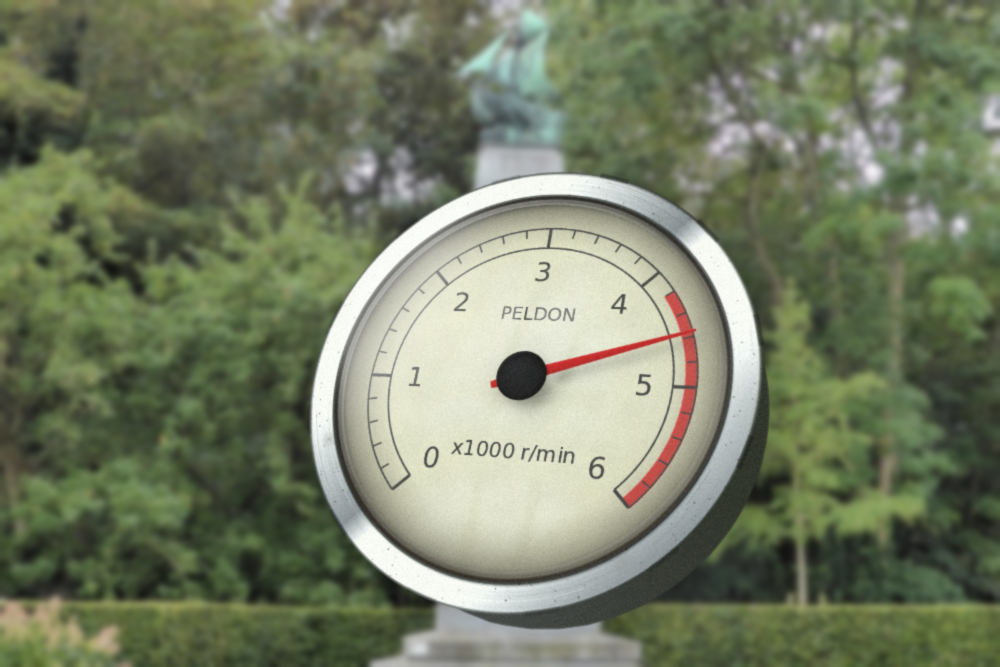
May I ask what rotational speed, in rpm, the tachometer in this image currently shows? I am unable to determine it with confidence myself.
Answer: 4600 rpm
